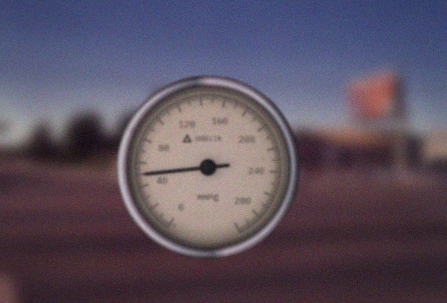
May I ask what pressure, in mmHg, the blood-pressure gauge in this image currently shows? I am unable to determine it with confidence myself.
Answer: 50 mmHg
